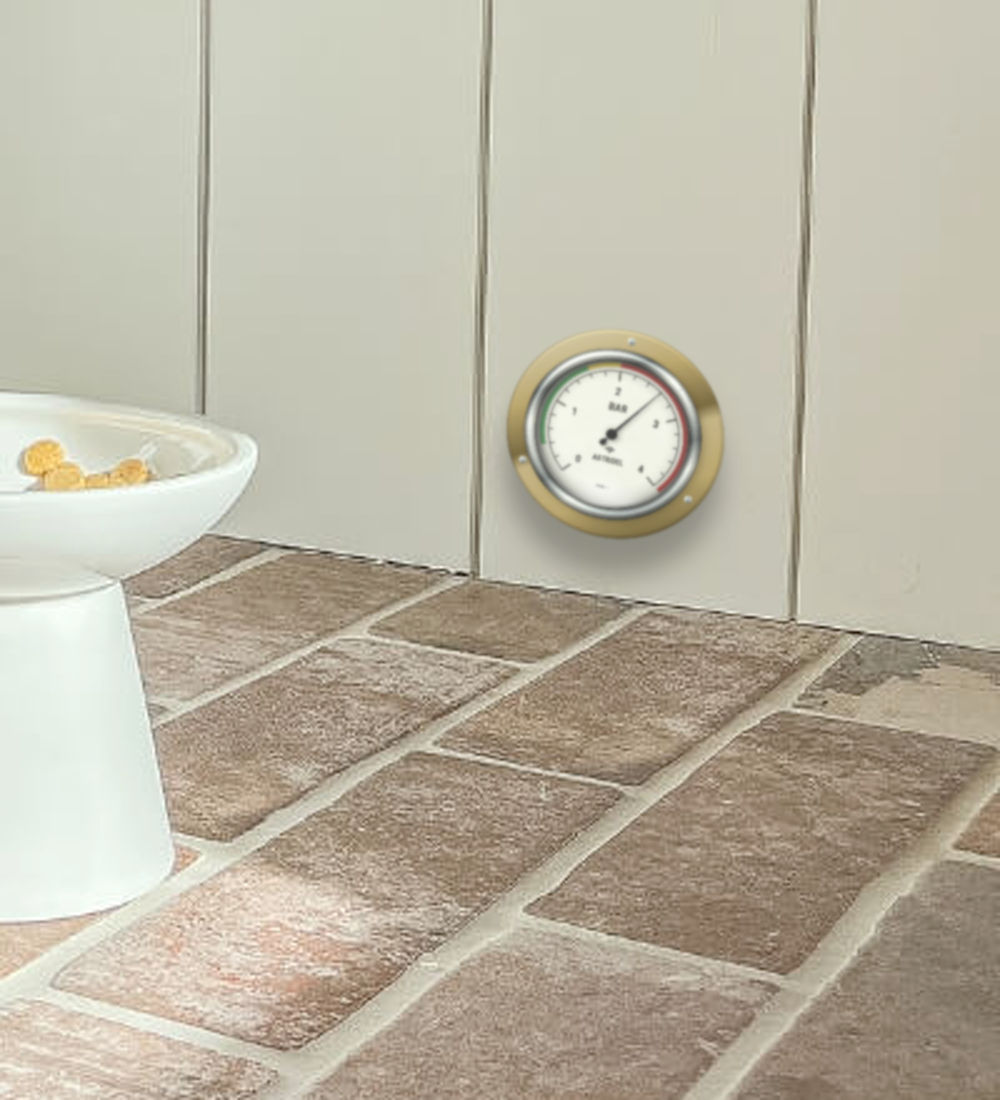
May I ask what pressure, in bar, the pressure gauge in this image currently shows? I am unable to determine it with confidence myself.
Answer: 2.6 bar
